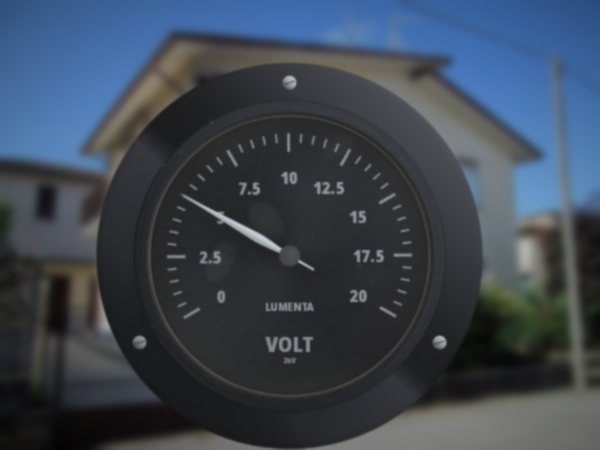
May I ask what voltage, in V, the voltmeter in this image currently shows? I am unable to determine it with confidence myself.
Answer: 5 V
